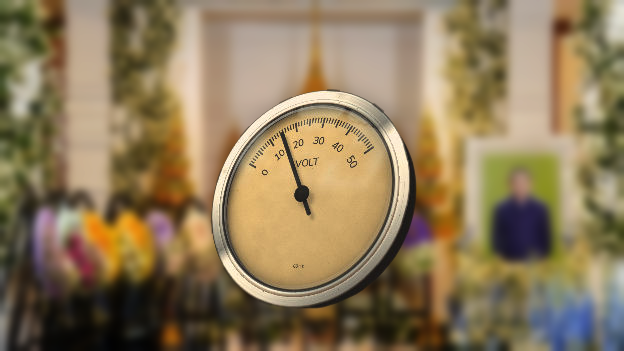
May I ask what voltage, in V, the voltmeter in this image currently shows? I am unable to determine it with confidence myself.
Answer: 15 V
